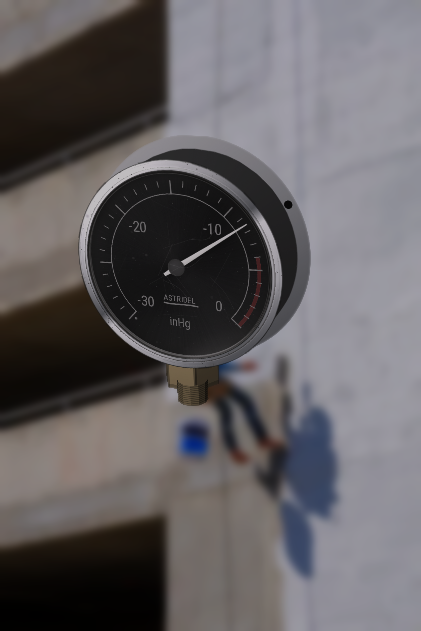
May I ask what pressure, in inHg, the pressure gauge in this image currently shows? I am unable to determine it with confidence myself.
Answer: -8.5 inHg
